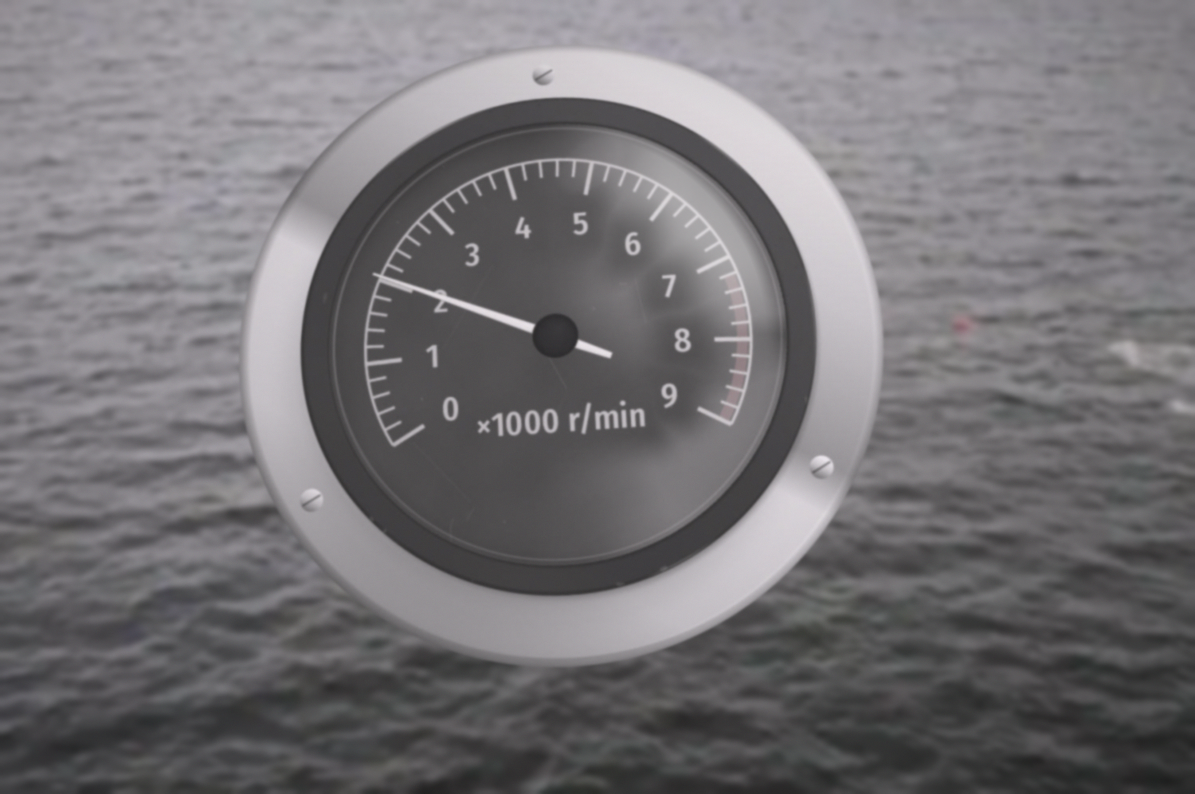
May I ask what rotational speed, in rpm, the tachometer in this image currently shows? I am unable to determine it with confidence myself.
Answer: 2000 rpm
